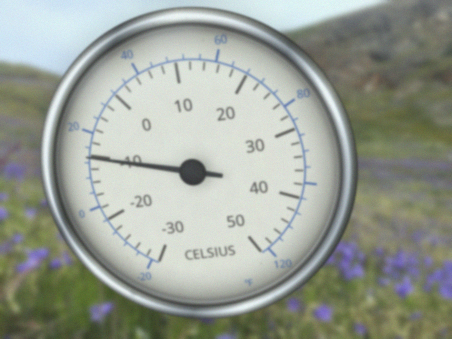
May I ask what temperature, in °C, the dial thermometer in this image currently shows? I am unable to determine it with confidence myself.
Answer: -10 °C
